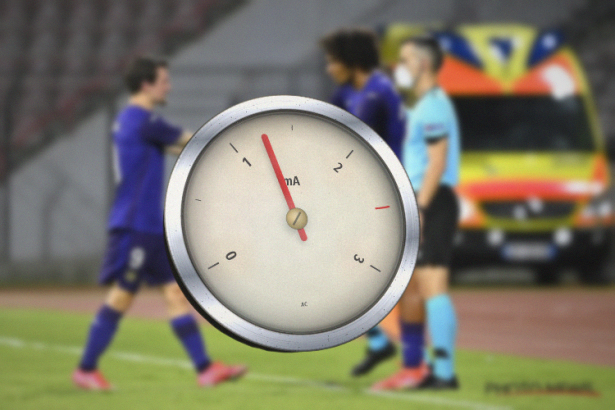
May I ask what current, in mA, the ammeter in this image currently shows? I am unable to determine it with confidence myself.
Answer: 1.25 mA
